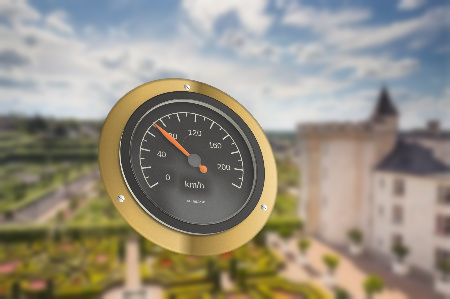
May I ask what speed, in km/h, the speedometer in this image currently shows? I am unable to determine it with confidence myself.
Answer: 70 km/h
